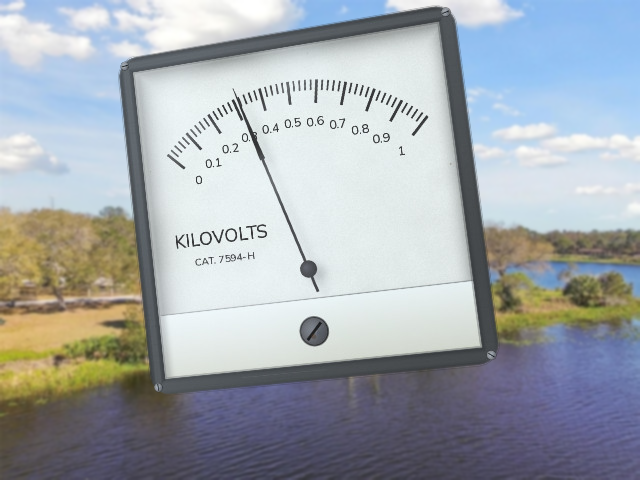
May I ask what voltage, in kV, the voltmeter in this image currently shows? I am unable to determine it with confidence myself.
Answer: 0.32 kV
